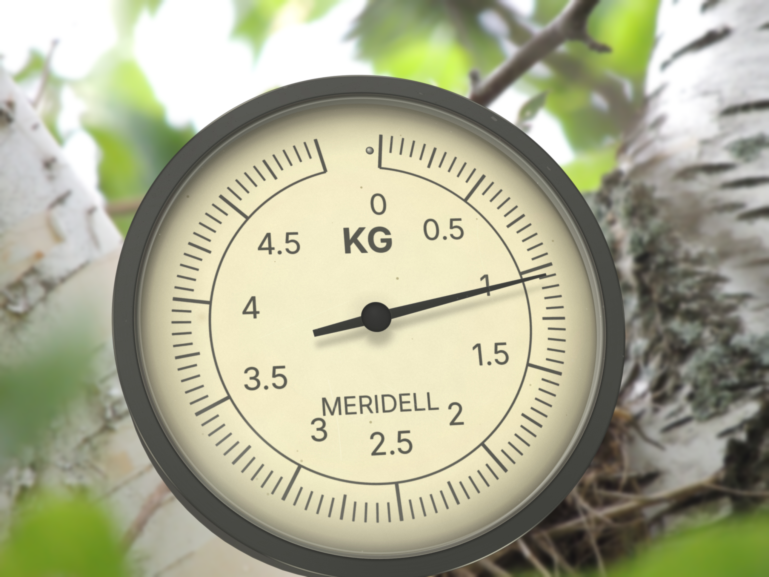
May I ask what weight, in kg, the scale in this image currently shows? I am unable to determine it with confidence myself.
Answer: 1.05 kg
